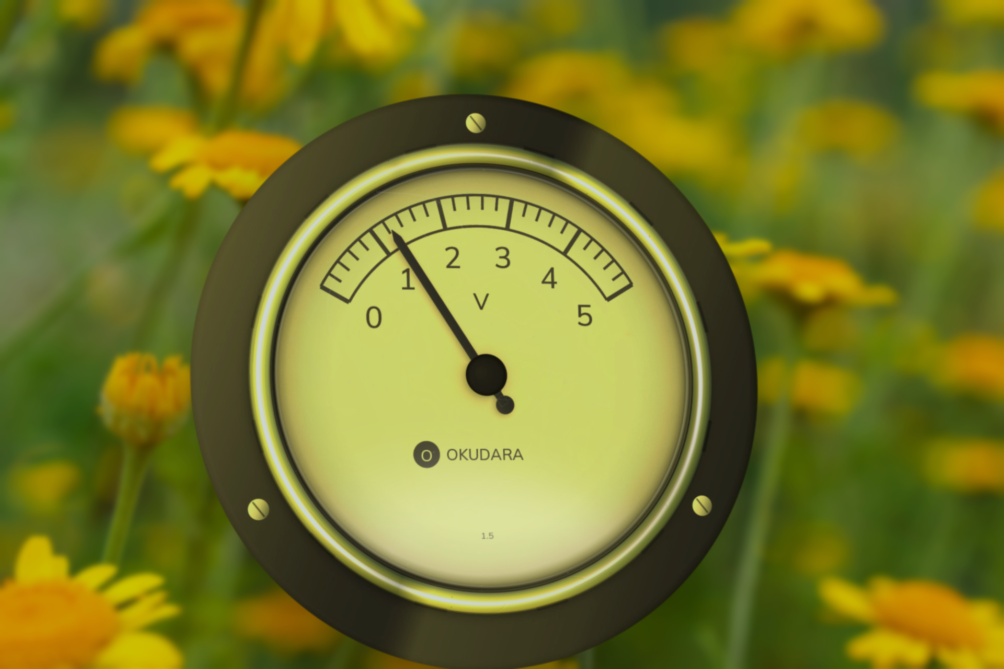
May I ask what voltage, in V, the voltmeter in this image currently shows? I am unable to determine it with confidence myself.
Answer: 1.2 V
